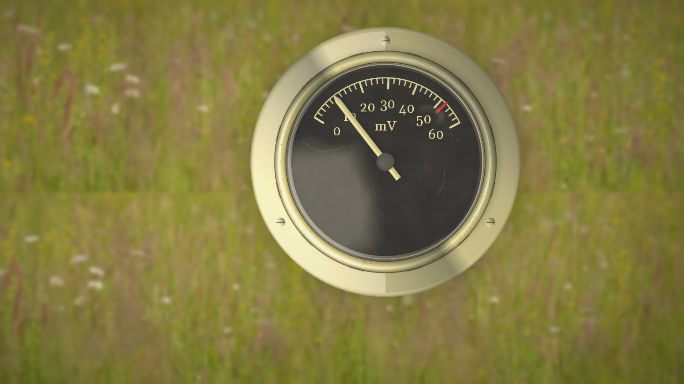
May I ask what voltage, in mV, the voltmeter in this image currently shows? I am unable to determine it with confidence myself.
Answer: 10 mV
